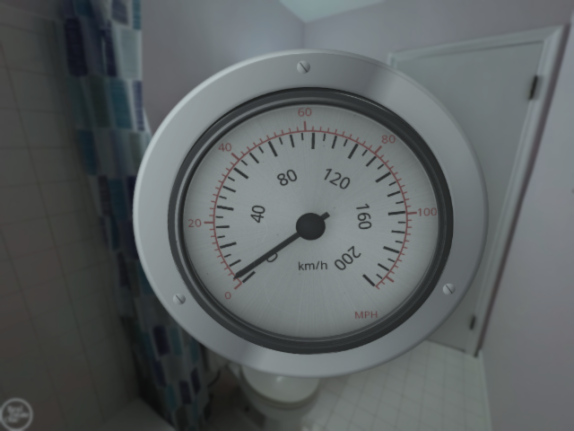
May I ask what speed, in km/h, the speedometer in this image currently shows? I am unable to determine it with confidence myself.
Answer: 5 km/h
